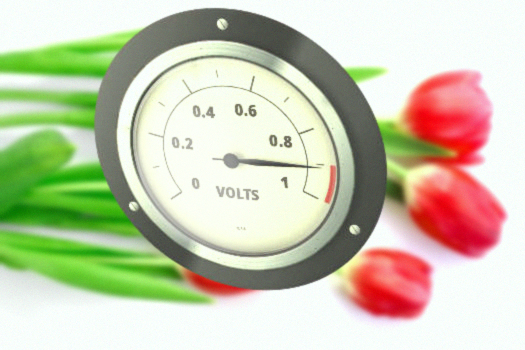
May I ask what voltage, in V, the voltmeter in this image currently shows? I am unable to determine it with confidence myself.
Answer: 0.9 V
